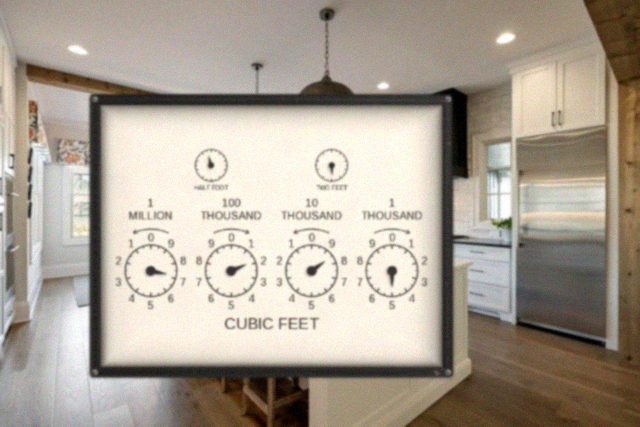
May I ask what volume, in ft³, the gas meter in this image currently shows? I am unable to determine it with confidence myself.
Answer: 718500 ft³
